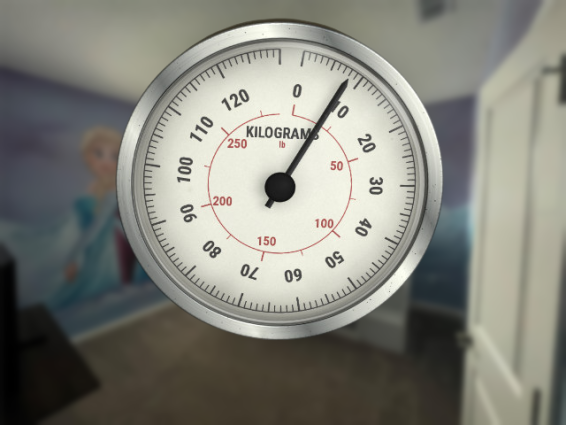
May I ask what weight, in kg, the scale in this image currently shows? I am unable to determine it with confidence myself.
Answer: 8 kg
